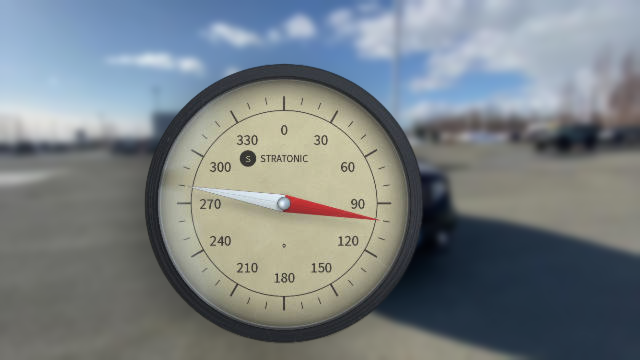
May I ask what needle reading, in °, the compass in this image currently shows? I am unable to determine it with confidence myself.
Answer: 100 °
